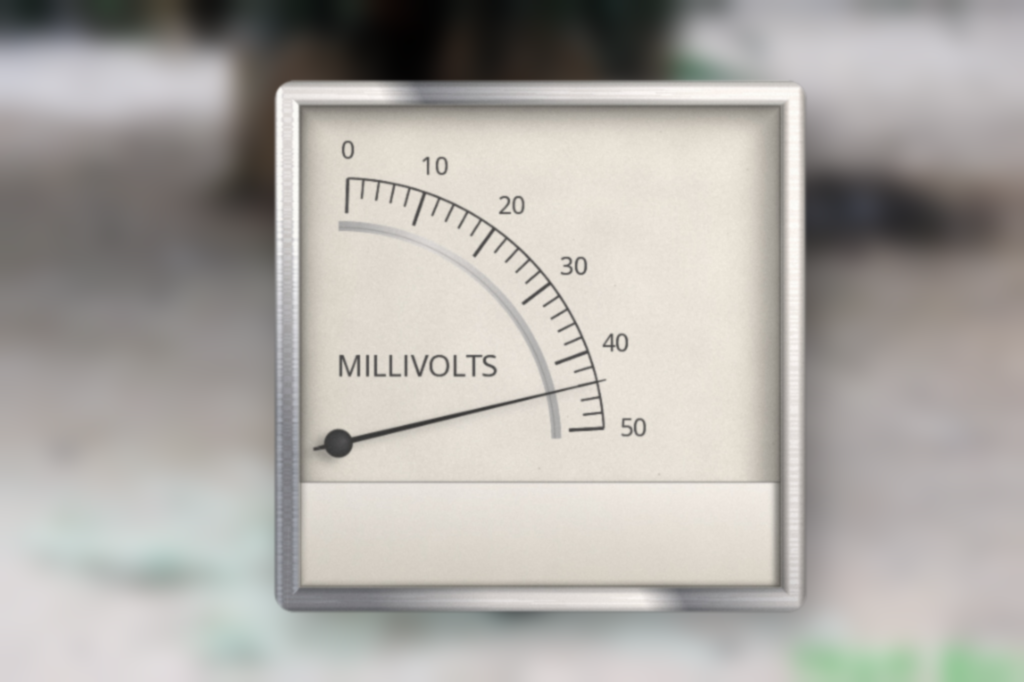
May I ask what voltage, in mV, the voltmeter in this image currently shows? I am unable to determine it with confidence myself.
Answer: 44 mV
